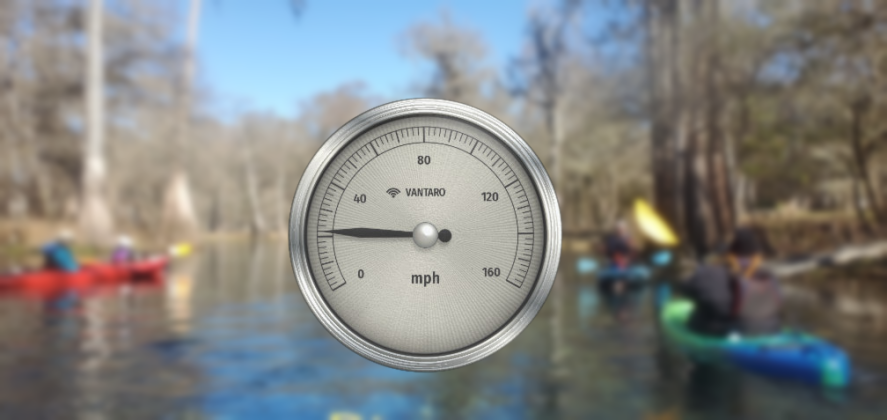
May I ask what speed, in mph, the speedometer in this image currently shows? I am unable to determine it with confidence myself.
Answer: 22 mph
